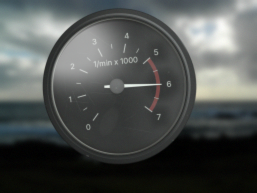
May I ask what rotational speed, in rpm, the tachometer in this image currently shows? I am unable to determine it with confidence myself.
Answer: 6000 rpm
